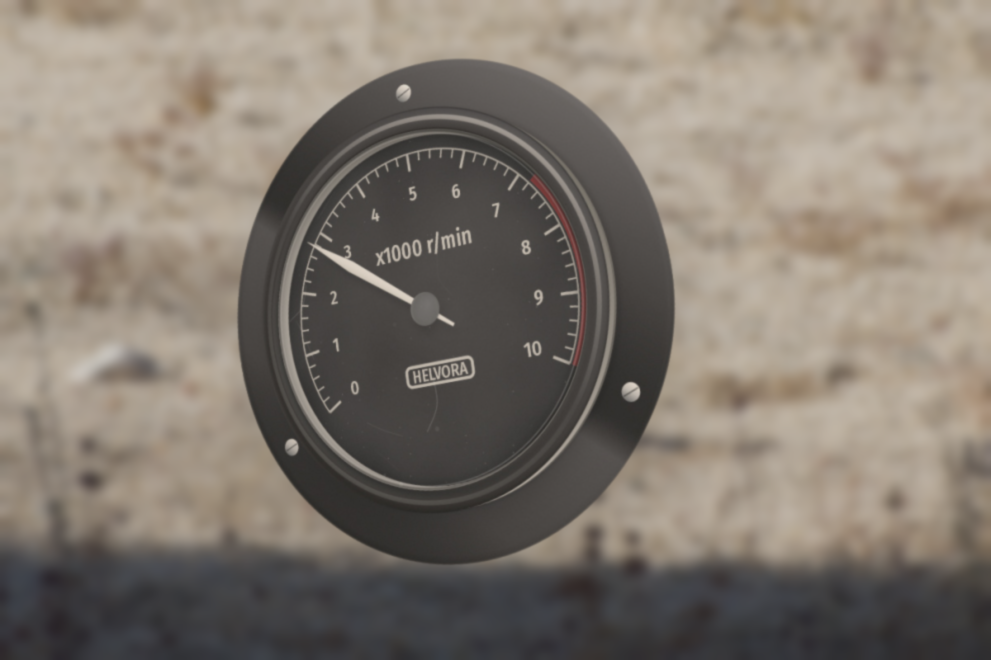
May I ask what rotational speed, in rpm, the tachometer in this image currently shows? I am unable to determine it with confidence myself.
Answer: 2800 rpm
